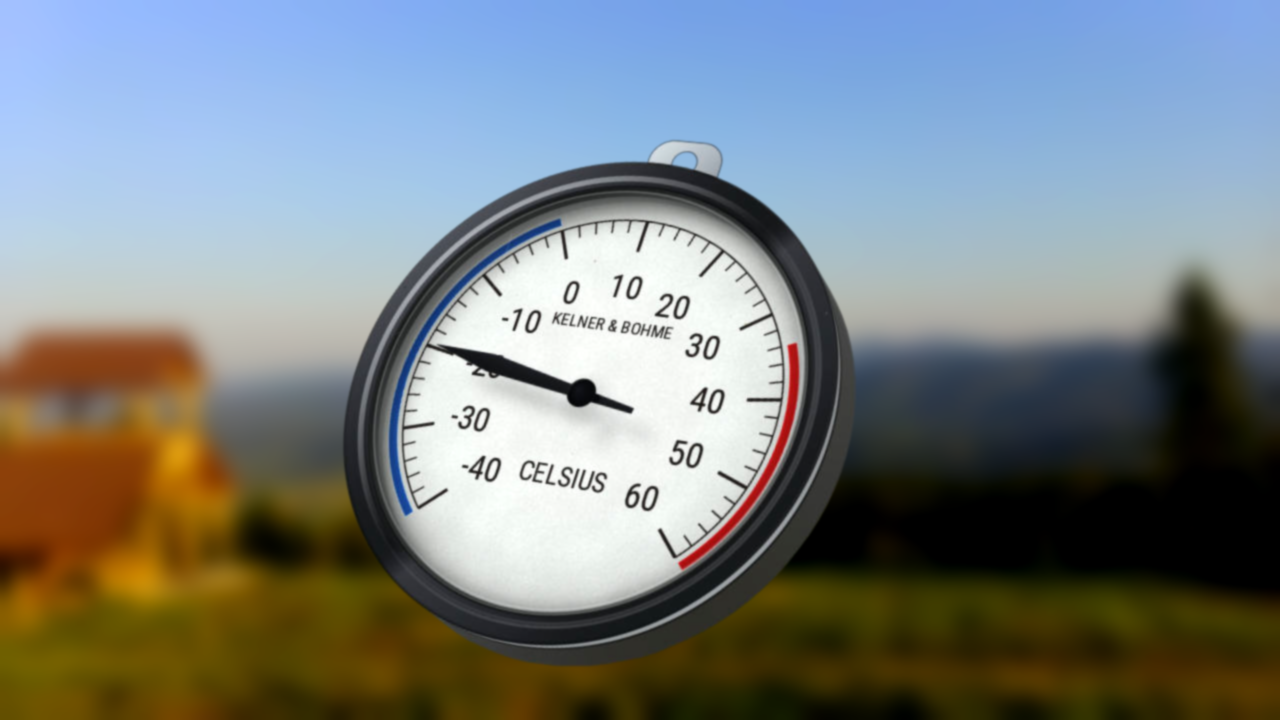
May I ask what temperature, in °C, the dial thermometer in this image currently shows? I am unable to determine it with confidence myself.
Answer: -20 °C
